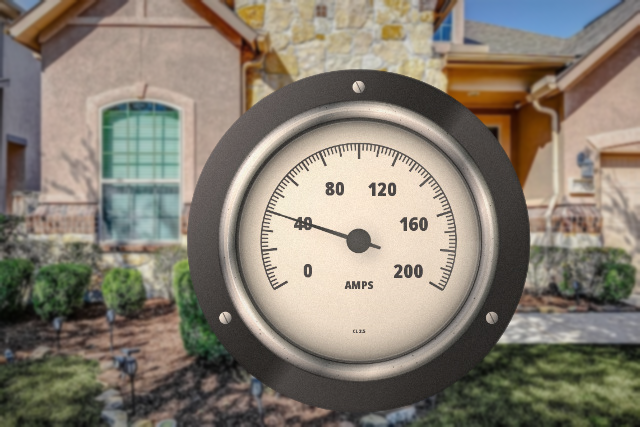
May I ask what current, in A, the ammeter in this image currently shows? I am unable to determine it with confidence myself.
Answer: 40 A
